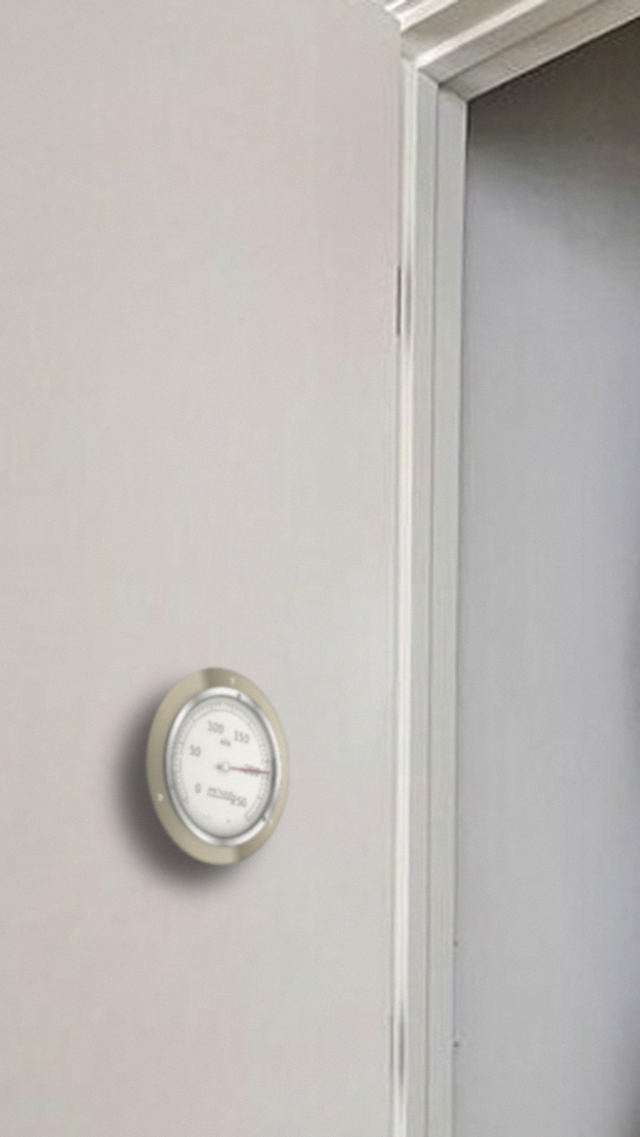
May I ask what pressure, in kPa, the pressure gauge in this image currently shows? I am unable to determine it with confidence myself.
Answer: 200 kPa
